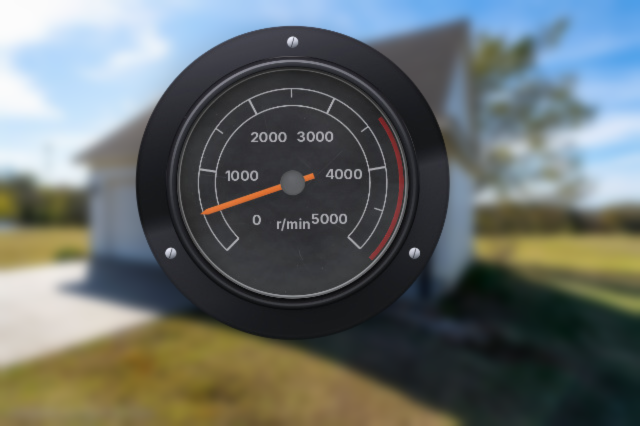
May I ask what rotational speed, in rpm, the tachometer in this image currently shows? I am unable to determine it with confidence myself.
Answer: 500 rpm
